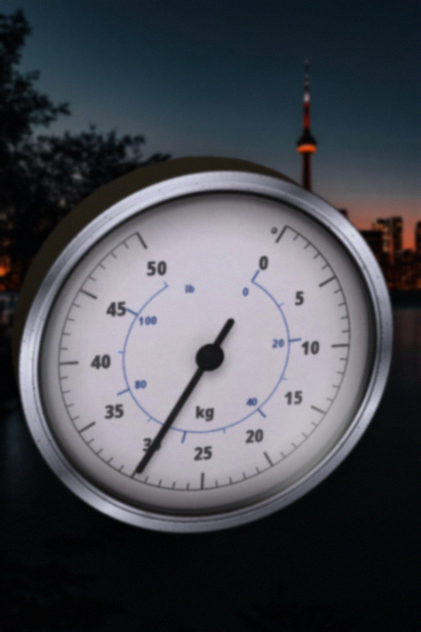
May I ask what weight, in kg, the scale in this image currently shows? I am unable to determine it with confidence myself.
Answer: 30 kg
